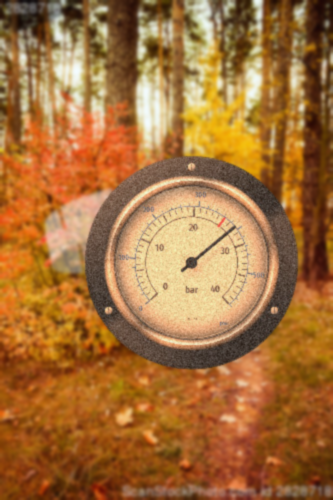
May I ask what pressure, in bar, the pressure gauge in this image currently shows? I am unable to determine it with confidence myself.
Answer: 27 bar
